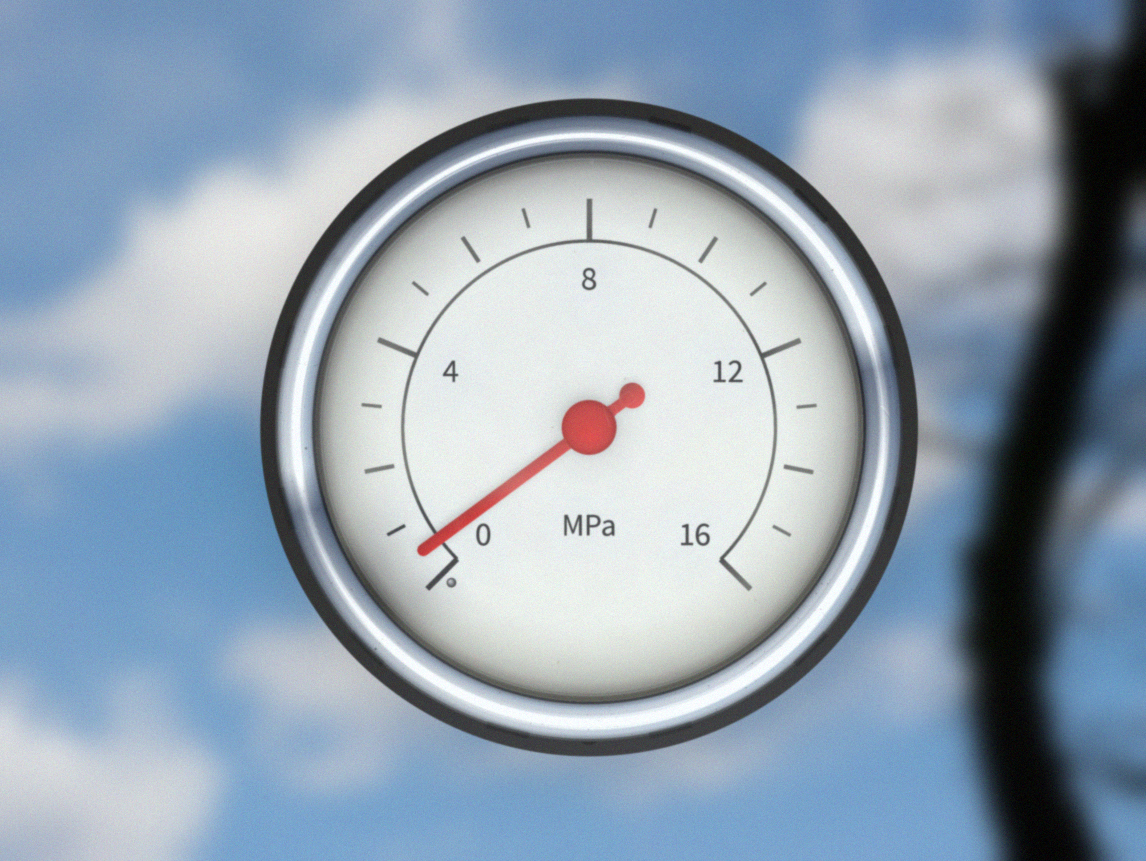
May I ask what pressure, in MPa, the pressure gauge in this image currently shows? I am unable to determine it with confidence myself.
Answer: 0.5 MPa
